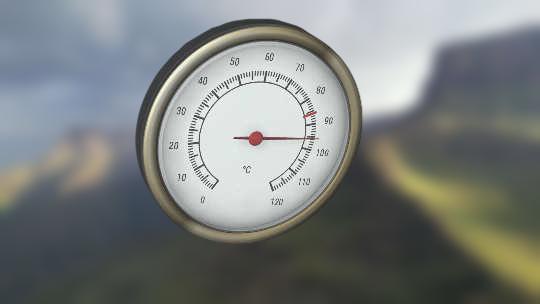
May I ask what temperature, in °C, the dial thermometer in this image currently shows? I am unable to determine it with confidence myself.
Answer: 95 °C
